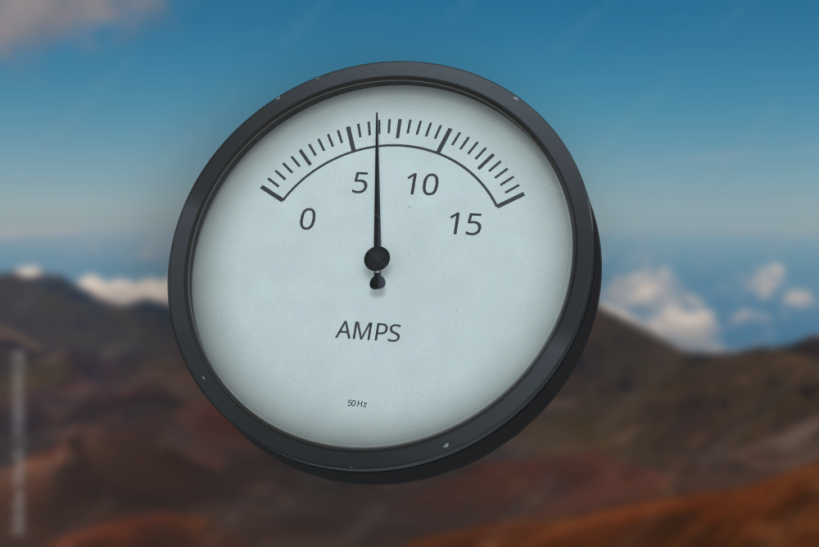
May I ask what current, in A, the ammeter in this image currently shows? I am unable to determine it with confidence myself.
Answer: 6.5 A
